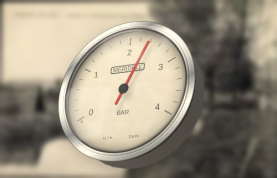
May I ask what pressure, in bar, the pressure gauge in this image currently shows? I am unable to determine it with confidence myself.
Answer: 2.4 bar
